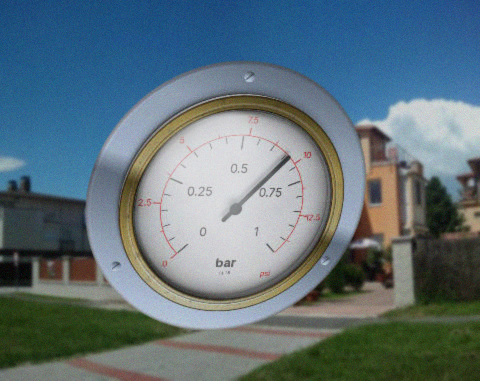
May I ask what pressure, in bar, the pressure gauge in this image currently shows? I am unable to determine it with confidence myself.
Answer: 0.65 bar
